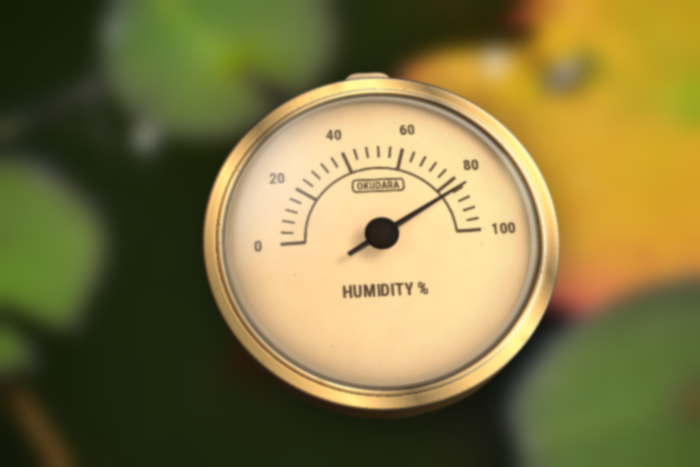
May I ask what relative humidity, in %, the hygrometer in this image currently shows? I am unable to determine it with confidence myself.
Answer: 84 %
